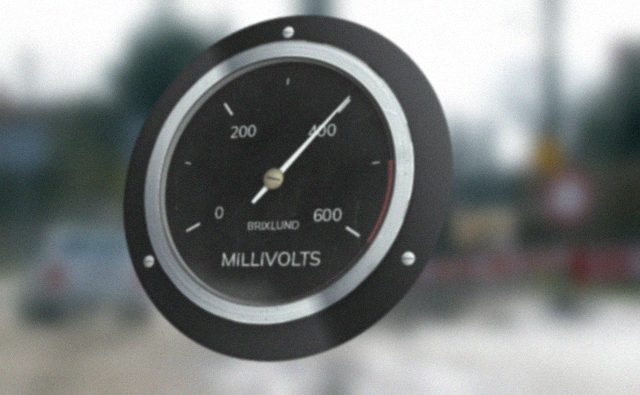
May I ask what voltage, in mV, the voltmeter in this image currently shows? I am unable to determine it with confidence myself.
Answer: 400 mV
